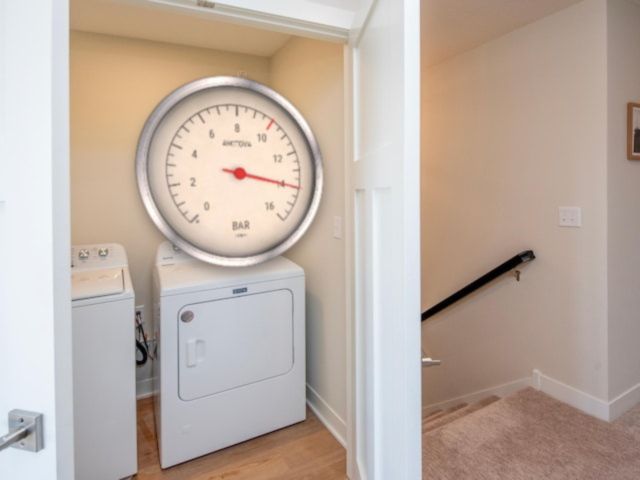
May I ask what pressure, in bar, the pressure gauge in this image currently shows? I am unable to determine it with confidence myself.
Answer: 14 bar
